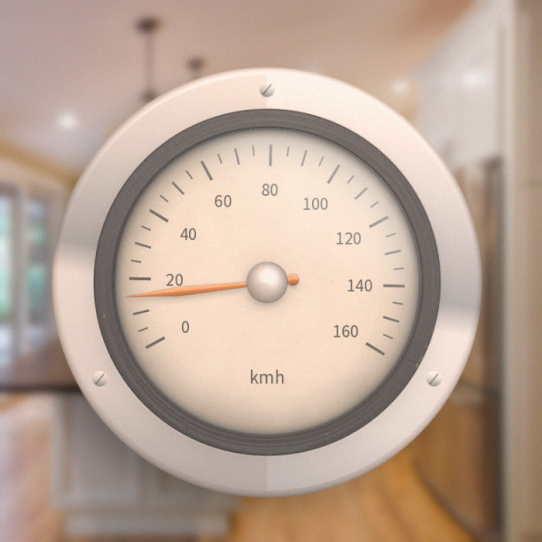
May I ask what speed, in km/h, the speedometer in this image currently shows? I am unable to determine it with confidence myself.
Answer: 15 km/h
